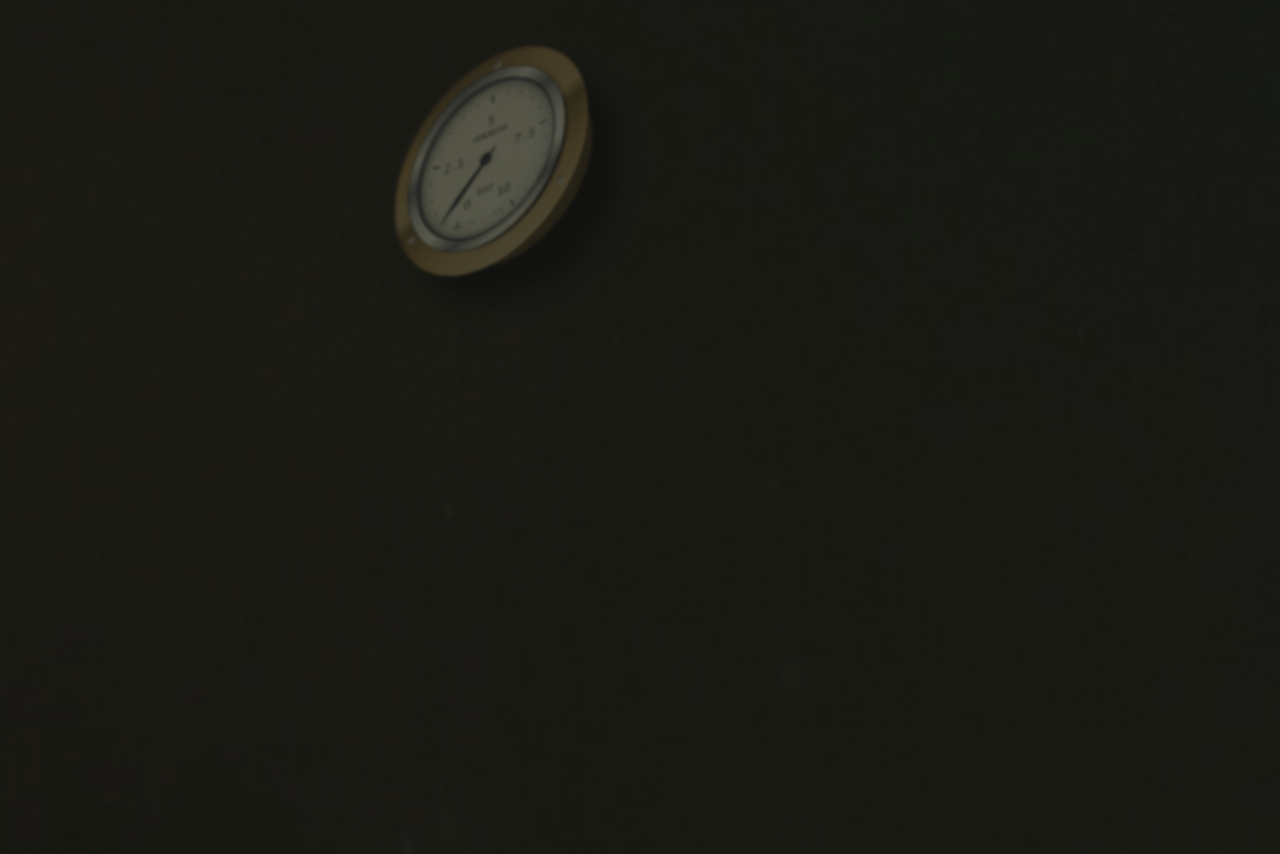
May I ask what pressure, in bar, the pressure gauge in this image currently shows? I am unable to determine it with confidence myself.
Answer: 0.5 bar
